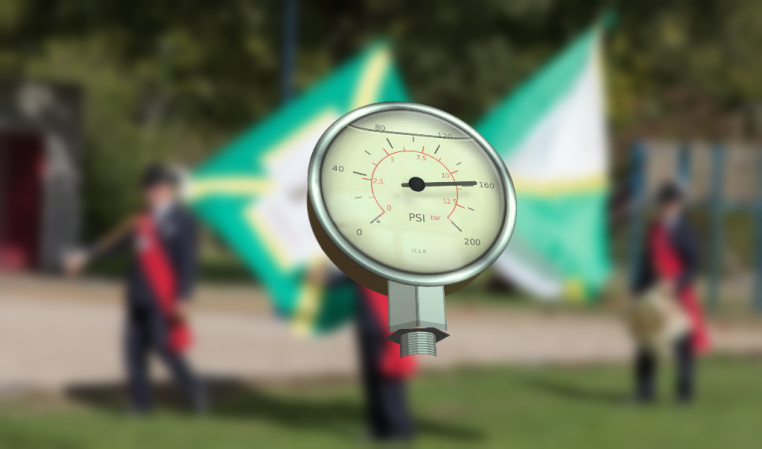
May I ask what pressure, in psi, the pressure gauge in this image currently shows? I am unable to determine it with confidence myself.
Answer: 160 psi
